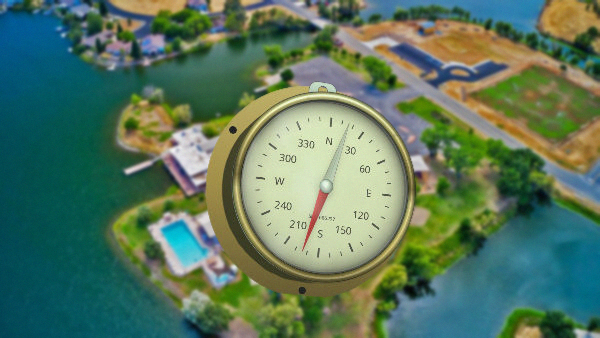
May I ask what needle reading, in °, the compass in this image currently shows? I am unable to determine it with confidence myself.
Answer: 195 °
